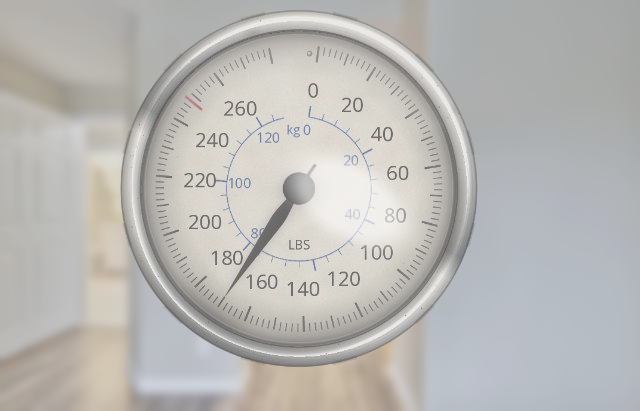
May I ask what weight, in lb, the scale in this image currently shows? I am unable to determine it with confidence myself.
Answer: 170 lb
